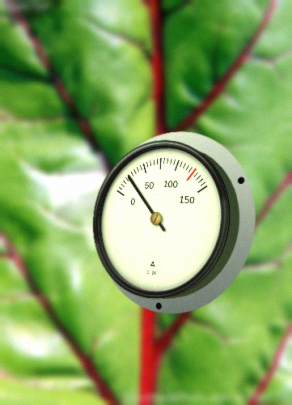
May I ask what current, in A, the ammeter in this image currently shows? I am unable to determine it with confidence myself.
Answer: 25 A
